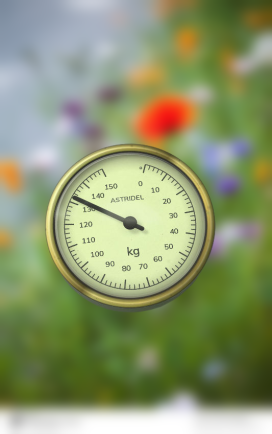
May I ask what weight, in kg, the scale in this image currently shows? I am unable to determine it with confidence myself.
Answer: 132 kg
